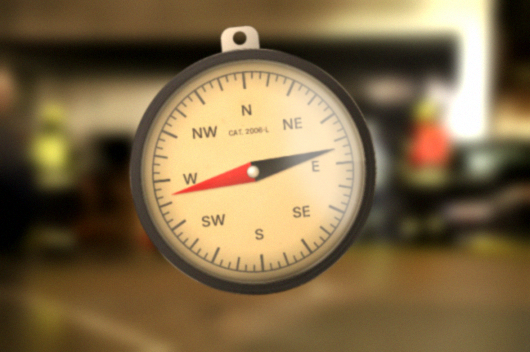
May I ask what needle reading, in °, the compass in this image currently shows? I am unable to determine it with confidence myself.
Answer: 260 °
